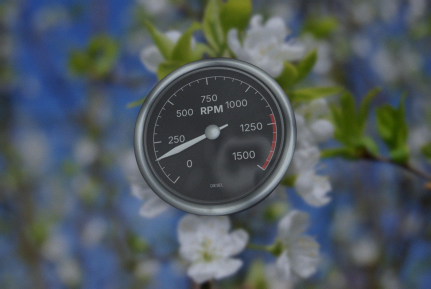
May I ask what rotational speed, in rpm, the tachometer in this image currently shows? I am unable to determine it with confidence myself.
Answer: 150 rpm
